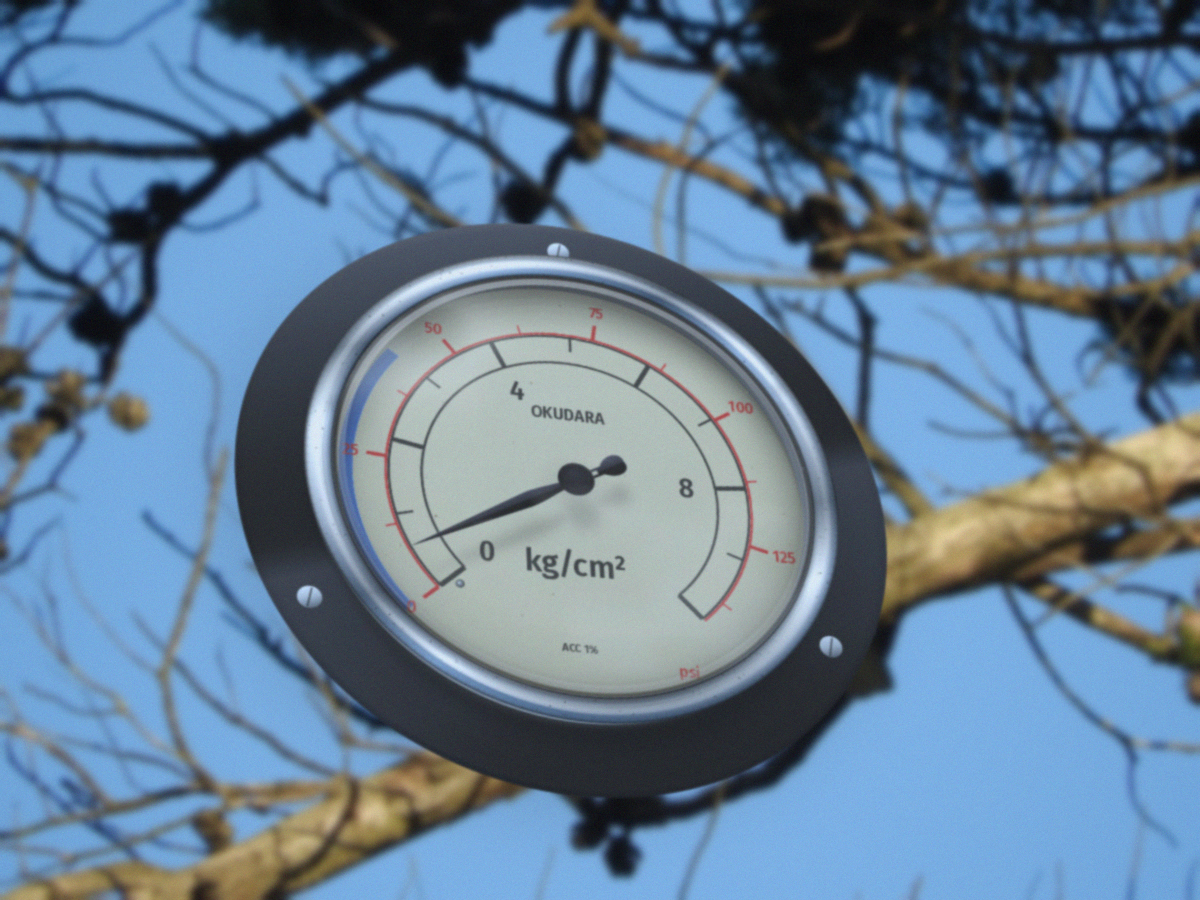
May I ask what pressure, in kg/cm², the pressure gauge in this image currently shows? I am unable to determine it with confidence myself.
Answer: 0.5 kg/cm²
